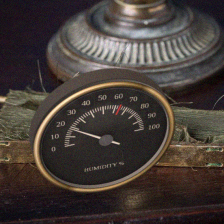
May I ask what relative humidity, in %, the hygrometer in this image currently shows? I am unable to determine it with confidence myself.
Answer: 20 %
